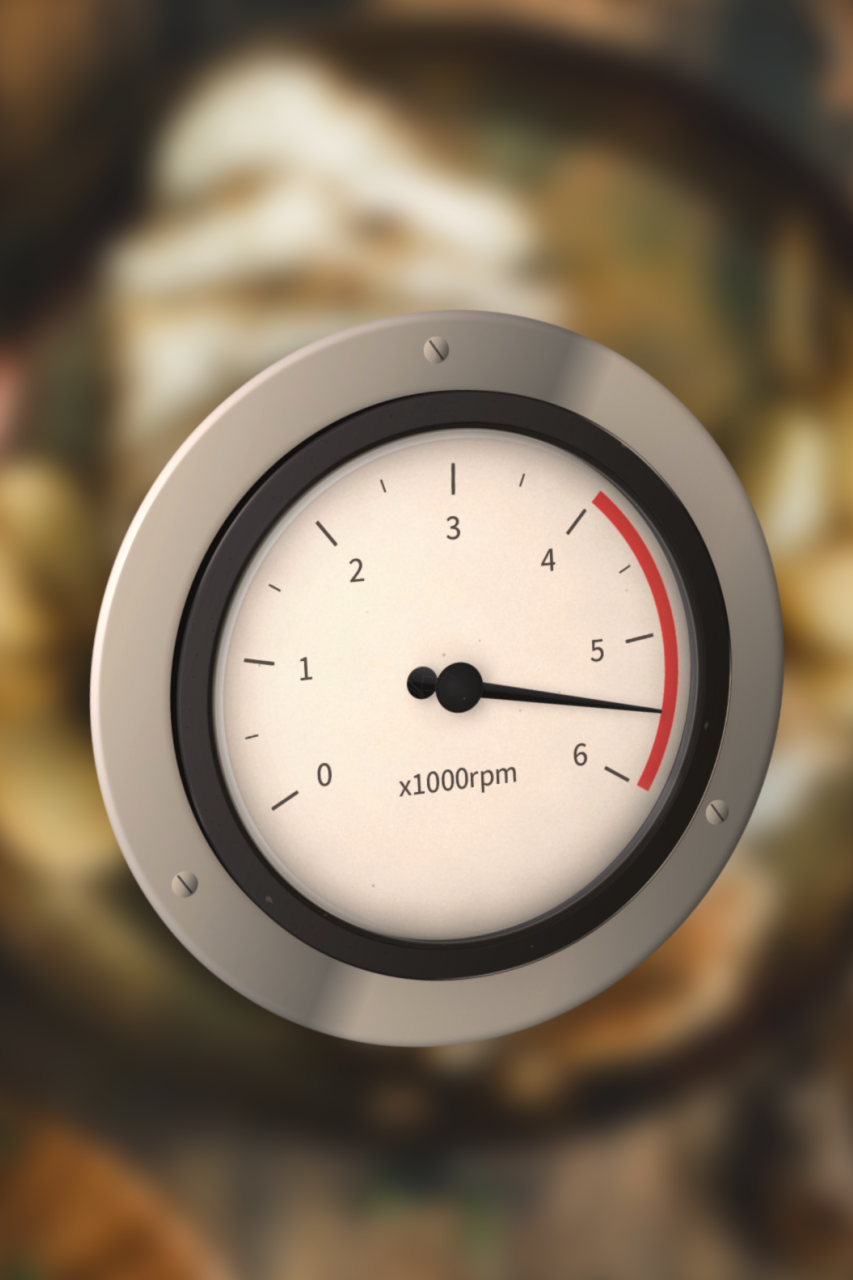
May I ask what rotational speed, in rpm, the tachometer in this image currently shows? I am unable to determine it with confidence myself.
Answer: 5500 rpm
